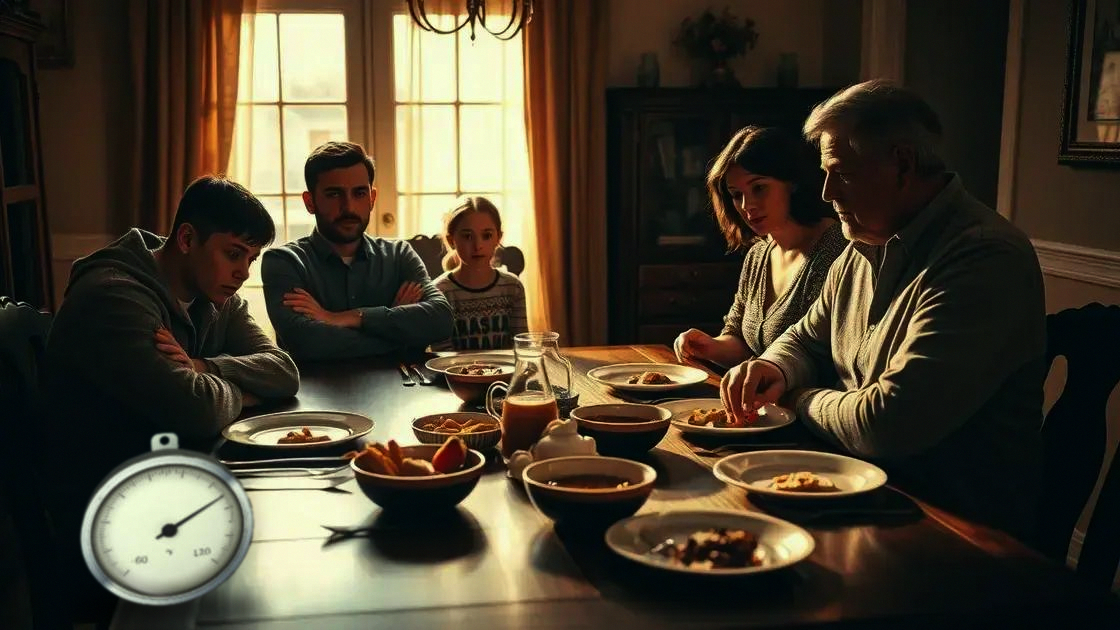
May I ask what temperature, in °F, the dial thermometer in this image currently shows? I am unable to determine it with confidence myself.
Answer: 70 °F
